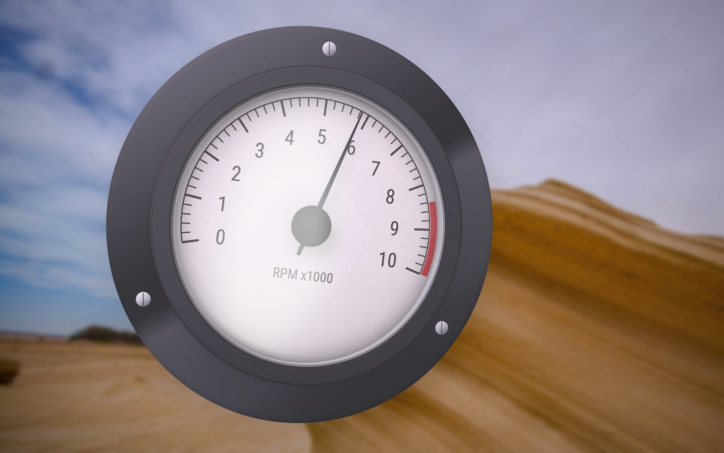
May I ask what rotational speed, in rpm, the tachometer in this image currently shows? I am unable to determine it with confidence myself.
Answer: 5800 rpm
